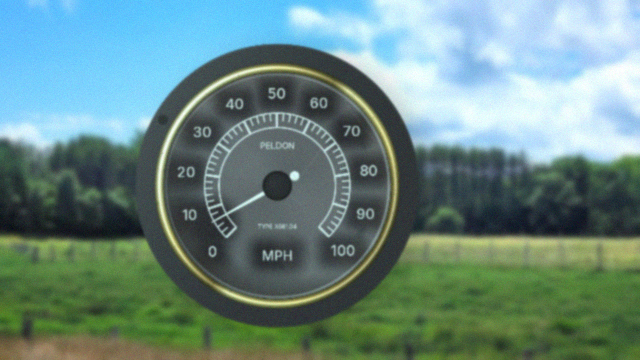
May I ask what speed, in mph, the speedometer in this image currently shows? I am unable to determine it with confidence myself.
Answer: 6 mph
